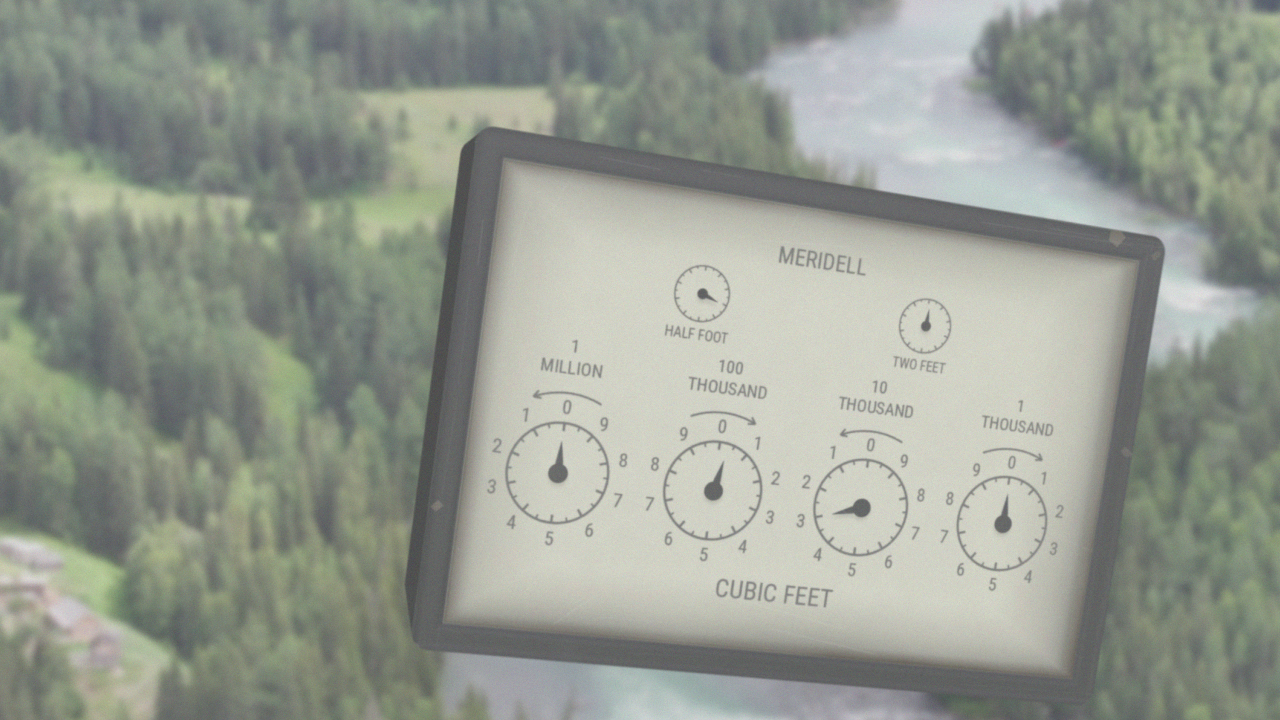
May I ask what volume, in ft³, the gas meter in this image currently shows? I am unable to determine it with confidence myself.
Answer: 3000 ft³
